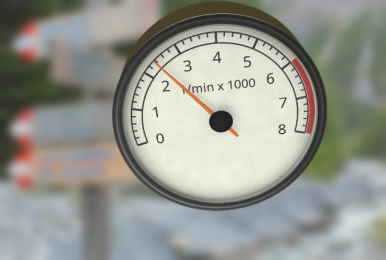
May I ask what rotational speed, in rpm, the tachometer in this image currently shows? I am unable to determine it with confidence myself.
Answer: 2400 rpm
